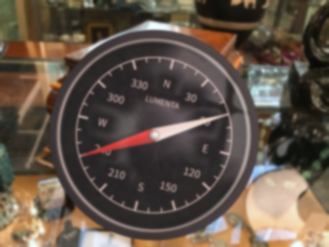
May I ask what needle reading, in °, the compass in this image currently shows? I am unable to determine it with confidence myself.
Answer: 240 °
